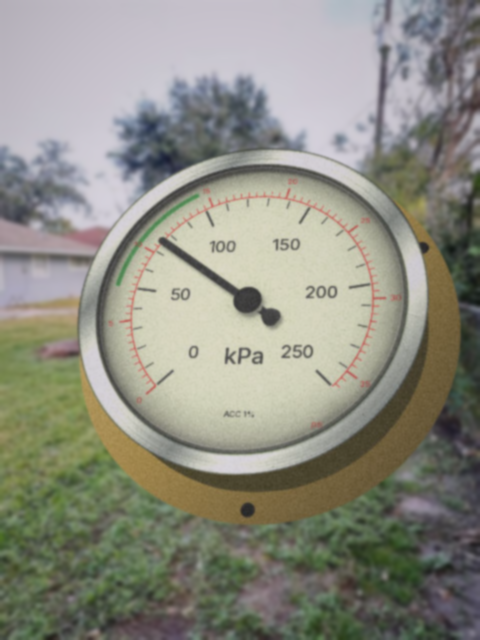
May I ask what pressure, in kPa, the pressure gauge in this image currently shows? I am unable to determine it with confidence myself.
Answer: 75 kPa
